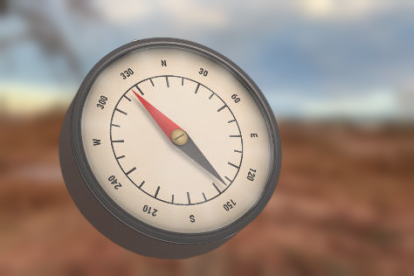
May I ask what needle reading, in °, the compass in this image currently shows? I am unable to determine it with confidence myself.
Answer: 322.5 °
